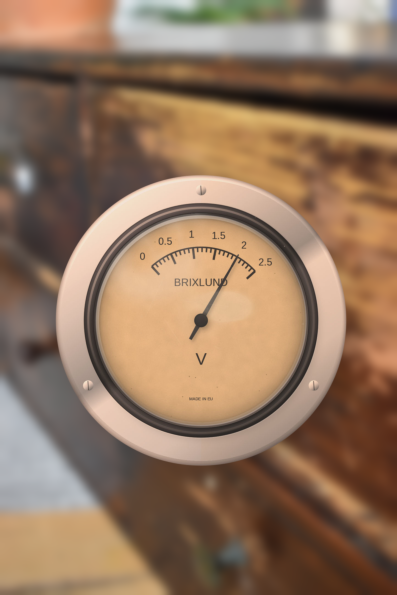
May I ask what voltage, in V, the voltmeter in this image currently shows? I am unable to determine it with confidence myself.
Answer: 2 V
